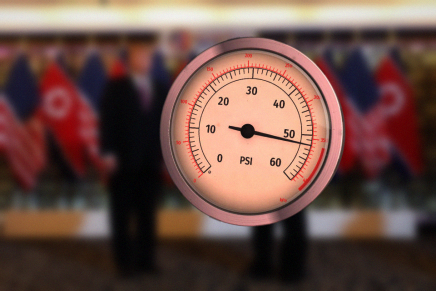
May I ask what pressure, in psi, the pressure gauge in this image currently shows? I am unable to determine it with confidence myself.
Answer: 52 psi
